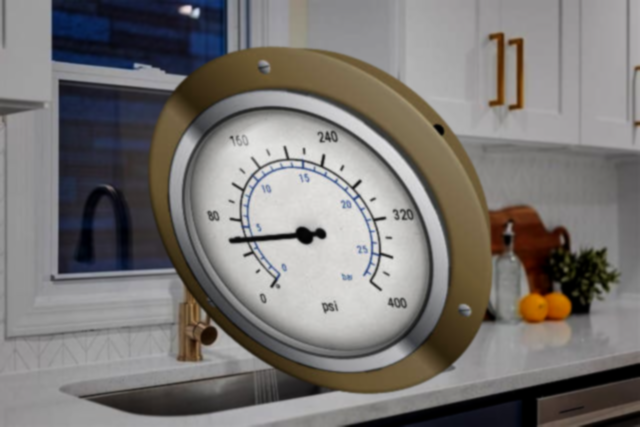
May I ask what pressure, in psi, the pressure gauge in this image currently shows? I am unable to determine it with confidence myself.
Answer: 60 psi
